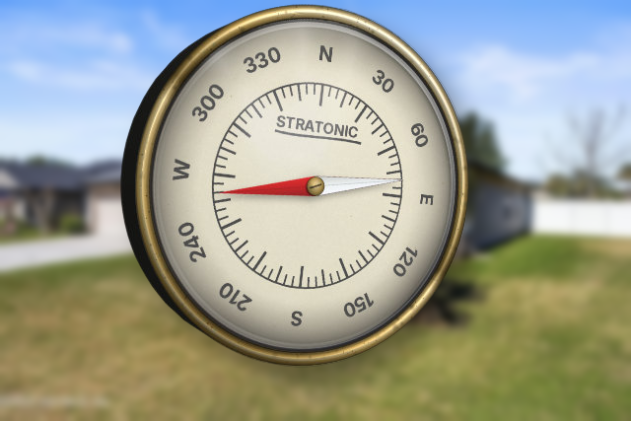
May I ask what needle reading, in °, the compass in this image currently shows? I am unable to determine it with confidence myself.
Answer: 260 °
